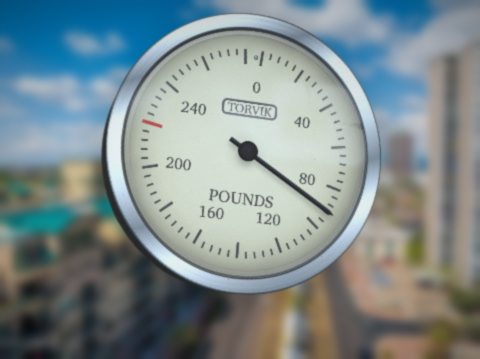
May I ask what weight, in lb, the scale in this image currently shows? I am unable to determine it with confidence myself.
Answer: 92 lb
